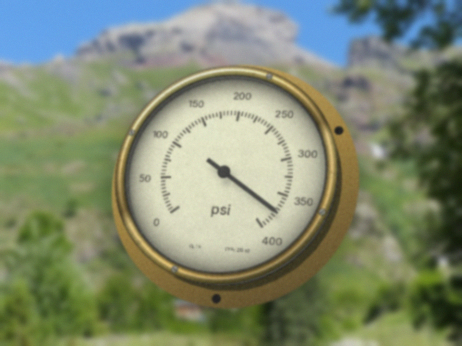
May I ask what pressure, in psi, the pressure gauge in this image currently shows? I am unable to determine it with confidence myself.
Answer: 375 psi
